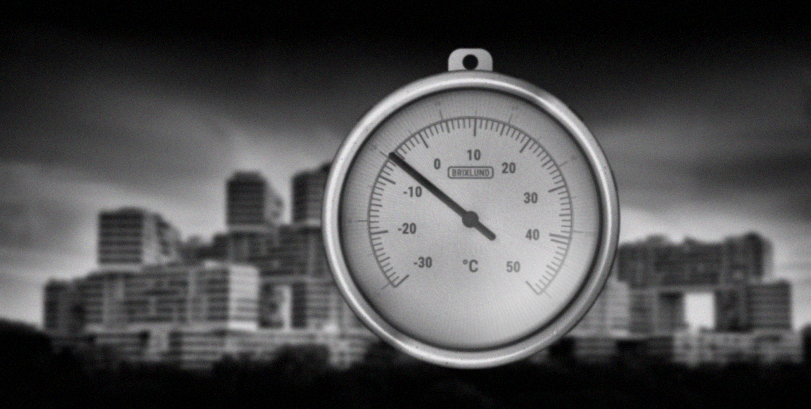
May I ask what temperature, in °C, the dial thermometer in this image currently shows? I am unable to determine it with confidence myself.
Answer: -6 °C
